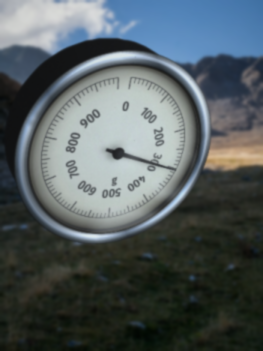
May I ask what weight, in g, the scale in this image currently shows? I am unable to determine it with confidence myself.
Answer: 300 g
